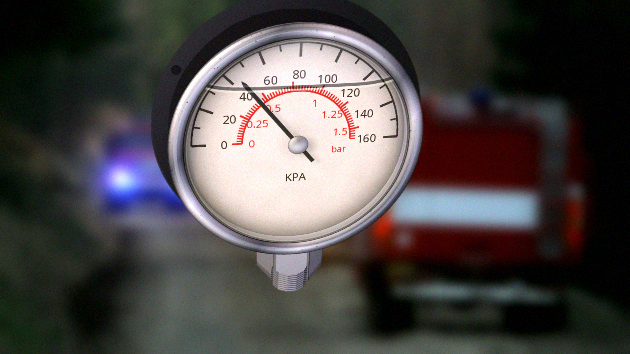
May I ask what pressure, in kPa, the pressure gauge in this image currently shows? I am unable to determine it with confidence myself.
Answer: 45 kPa
